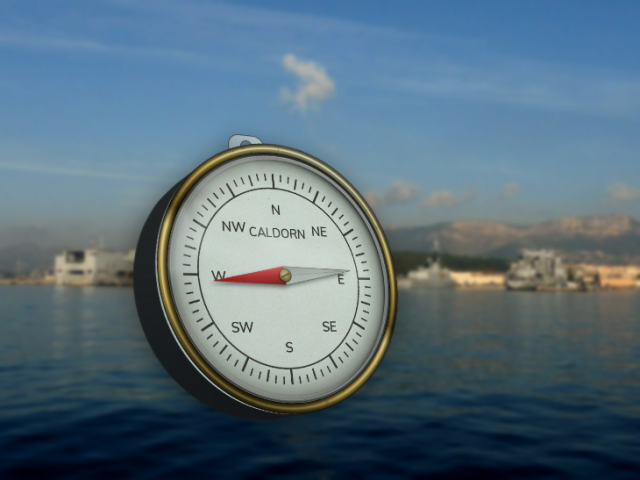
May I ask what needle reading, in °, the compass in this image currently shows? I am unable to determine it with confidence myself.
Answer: 265 °
